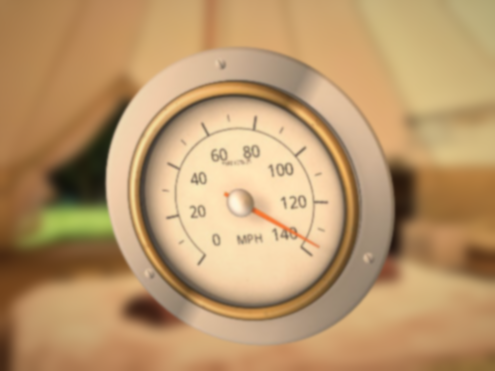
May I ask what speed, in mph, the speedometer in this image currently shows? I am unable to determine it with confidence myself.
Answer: 135 mph
